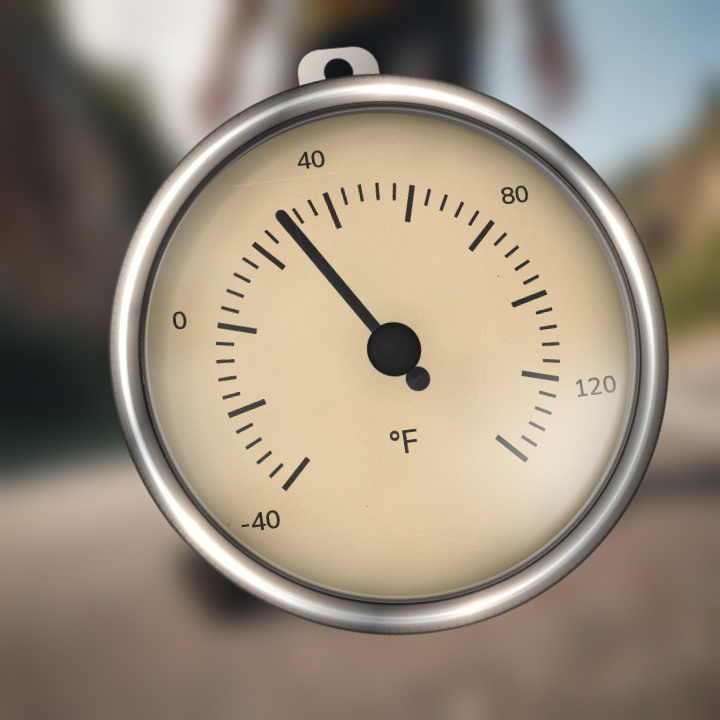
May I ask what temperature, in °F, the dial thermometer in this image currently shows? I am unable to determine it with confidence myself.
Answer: 28 °F
